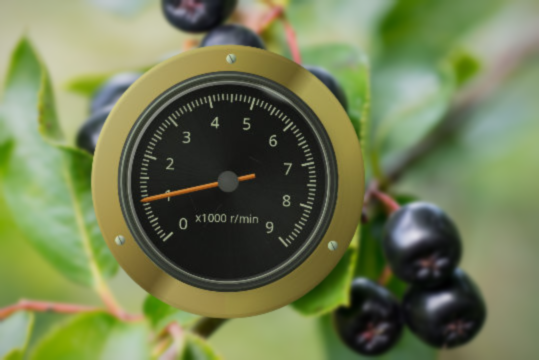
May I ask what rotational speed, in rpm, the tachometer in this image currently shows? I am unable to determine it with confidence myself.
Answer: 1000 rpm
